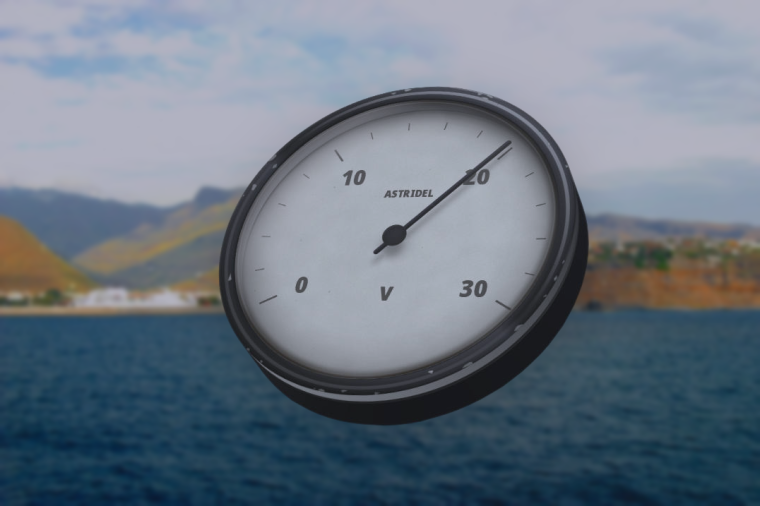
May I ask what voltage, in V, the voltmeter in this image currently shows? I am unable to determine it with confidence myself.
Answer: 20 V
